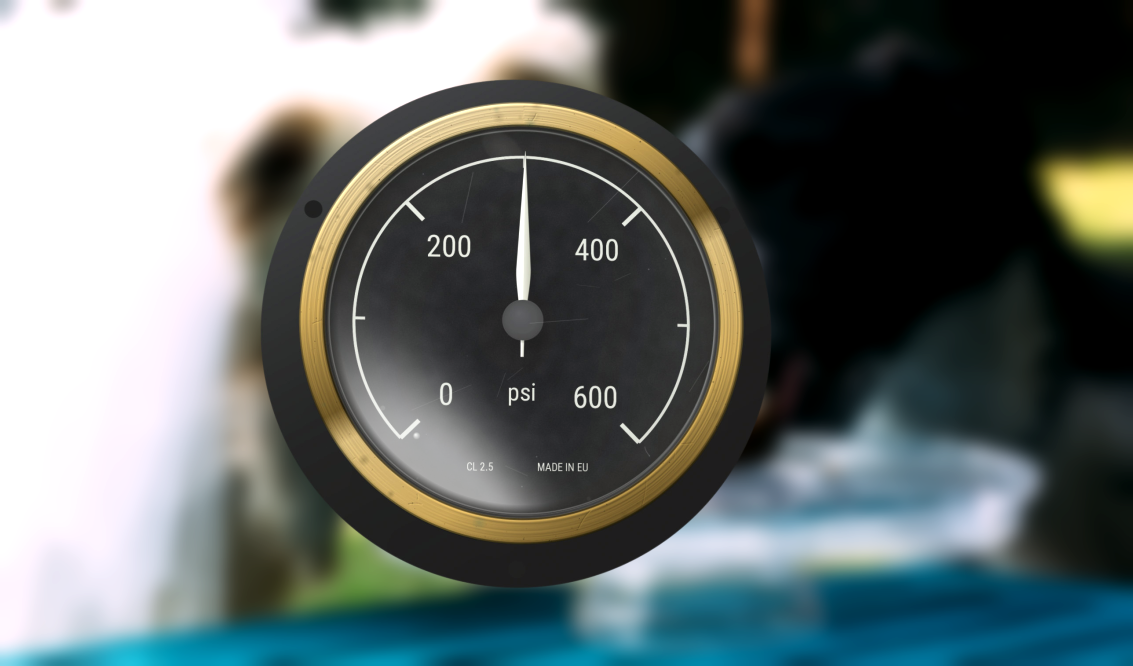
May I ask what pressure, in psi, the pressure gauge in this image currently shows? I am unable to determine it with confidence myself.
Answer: 300 psi
